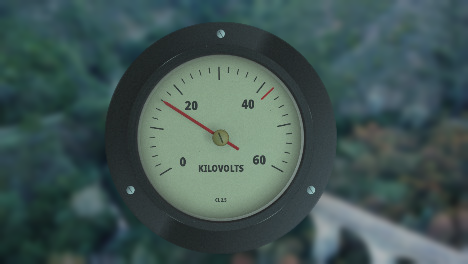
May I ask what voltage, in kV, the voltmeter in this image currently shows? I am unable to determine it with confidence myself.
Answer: 16 kV
